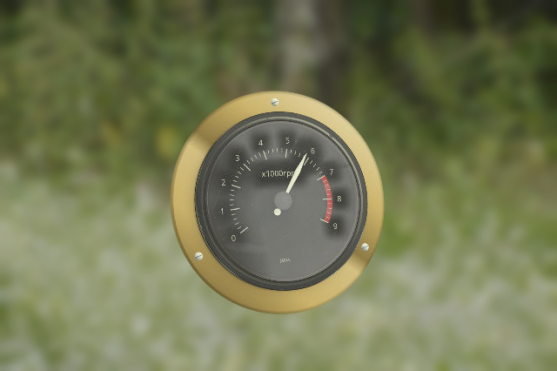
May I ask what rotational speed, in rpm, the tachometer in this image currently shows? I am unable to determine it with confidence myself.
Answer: 5800 rpm
